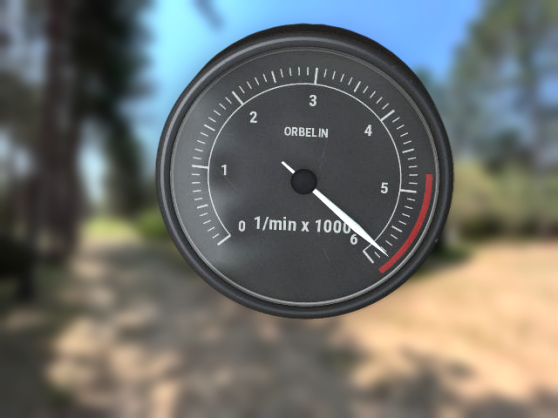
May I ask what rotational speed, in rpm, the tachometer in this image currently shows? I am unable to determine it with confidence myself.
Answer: 5800 rpm
